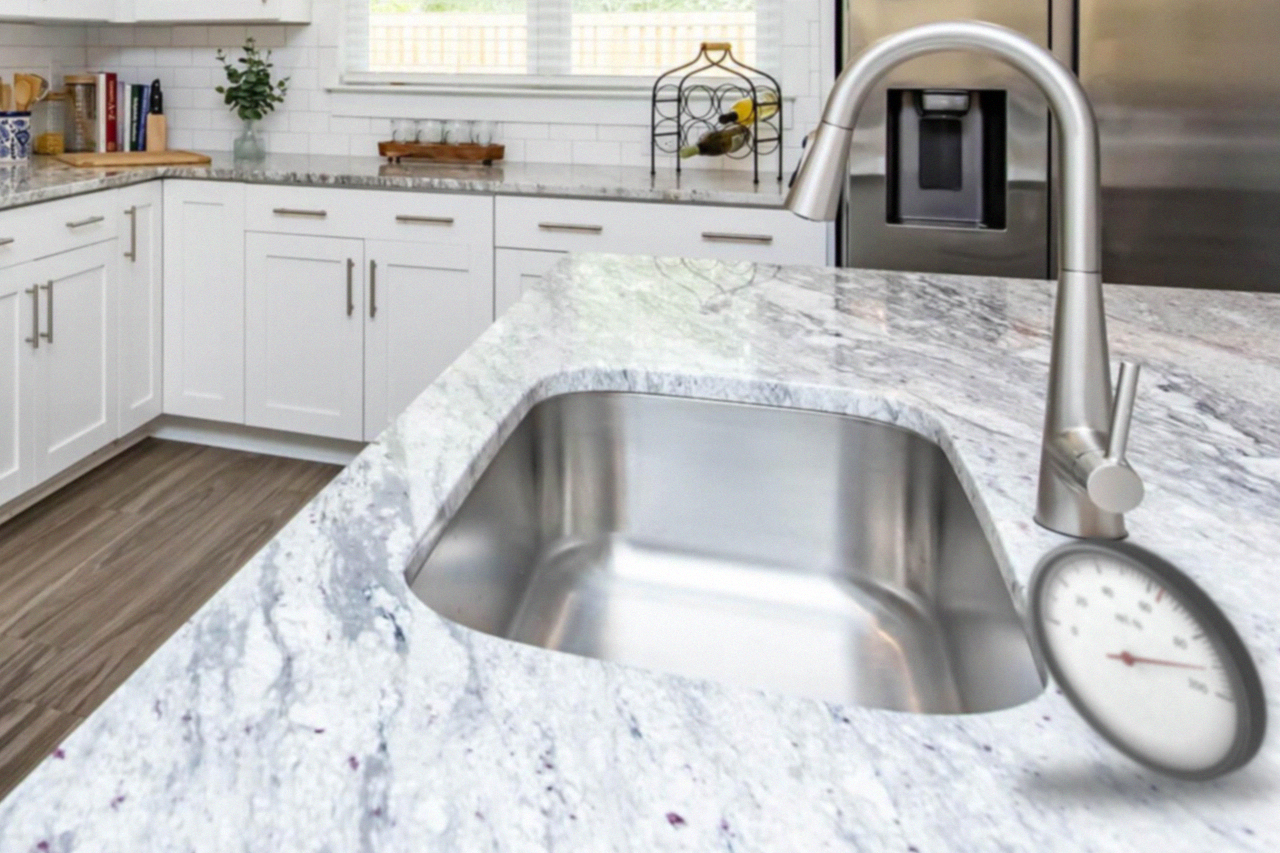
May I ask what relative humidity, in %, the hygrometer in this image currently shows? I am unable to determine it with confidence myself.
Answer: 90 %
